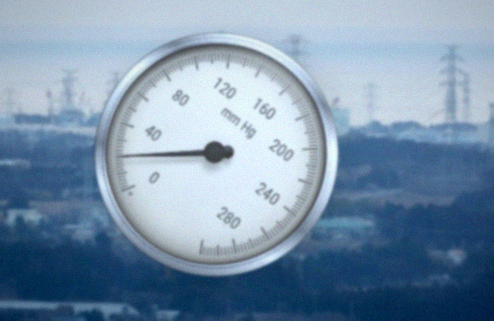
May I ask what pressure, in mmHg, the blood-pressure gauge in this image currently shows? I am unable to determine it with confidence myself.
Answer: 20 mmHg
